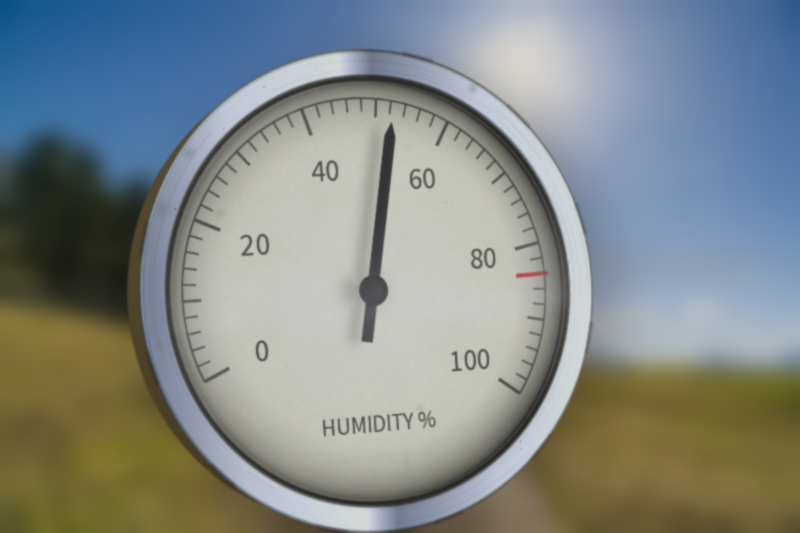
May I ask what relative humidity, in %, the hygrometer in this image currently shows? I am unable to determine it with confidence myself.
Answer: 52 %
